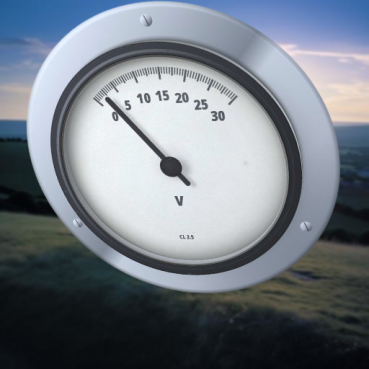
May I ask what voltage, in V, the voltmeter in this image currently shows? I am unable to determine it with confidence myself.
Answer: 2.5 V
